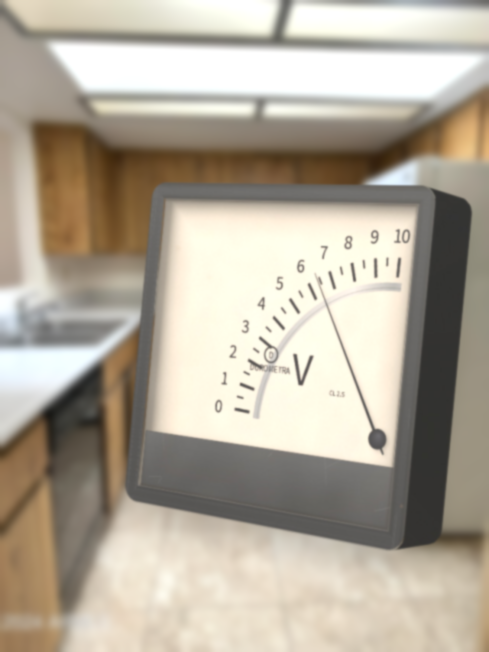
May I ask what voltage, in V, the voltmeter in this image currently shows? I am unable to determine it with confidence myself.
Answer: 6.5 V
